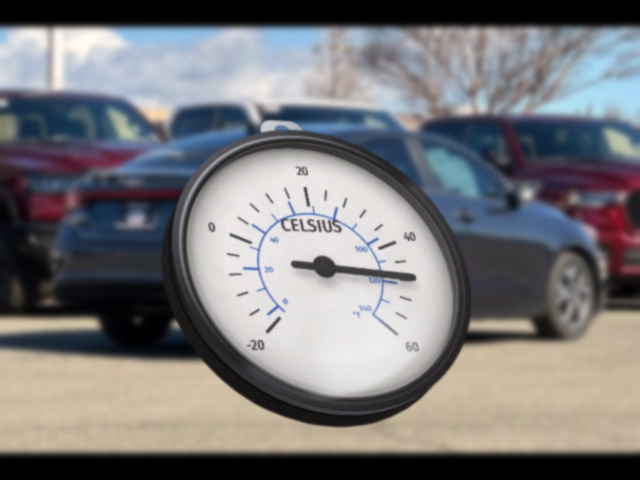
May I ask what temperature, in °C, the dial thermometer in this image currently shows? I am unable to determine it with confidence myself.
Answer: 48 °C
